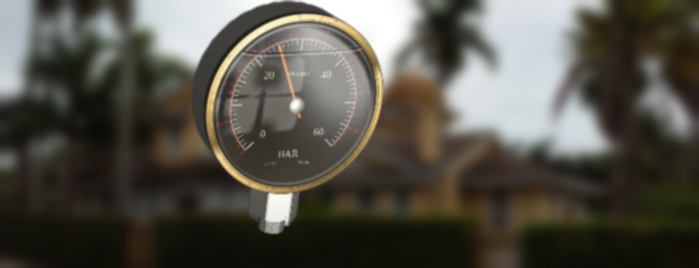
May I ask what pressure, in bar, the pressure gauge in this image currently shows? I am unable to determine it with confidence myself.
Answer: 25 bar
